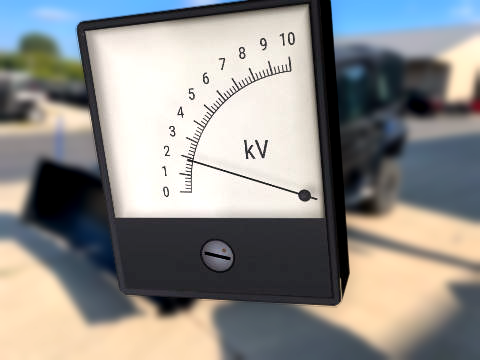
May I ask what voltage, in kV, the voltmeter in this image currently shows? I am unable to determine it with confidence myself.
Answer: 2 kV
